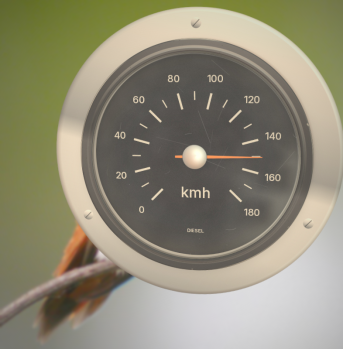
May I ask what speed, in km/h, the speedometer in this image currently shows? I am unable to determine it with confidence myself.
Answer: 150 km/h
